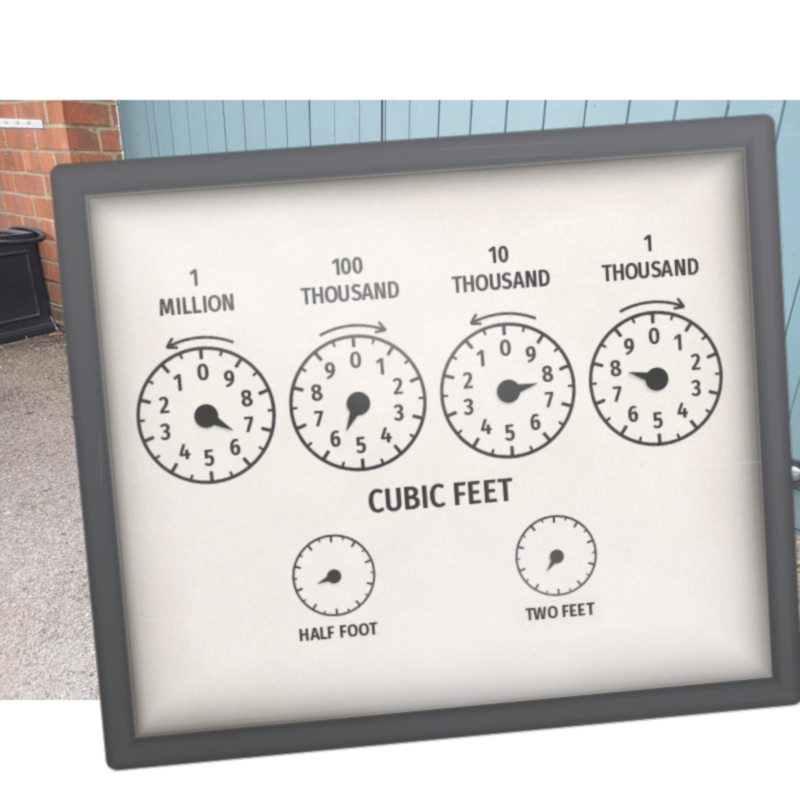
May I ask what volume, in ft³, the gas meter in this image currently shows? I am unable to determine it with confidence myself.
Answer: 657800 ft³
